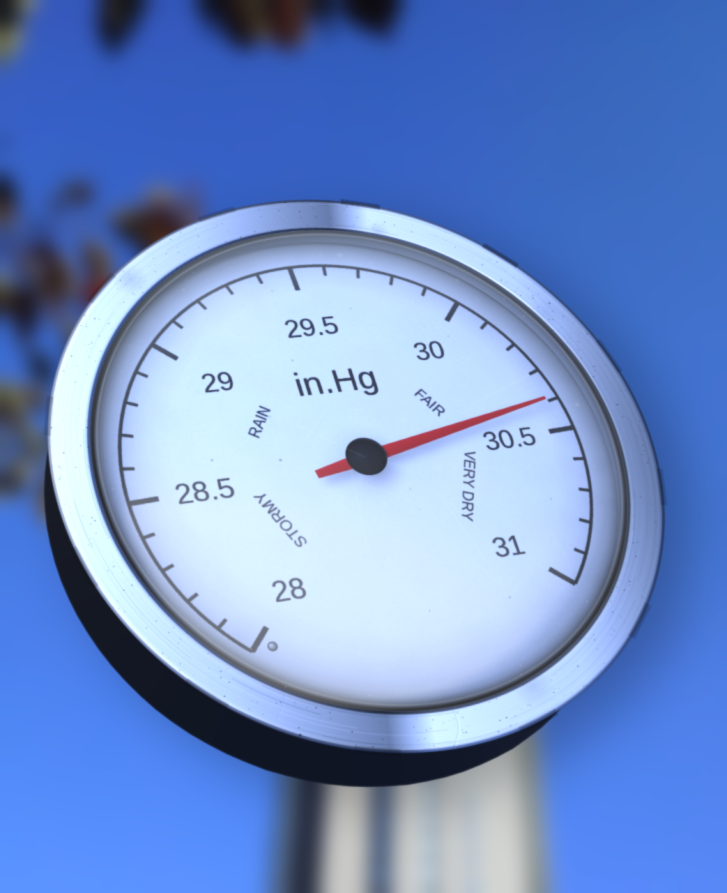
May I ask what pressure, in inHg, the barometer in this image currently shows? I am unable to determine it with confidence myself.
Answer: 30.4 inHg
